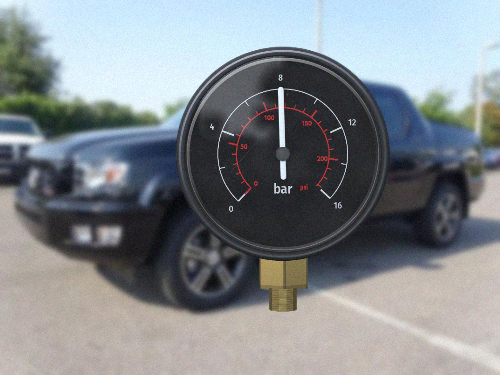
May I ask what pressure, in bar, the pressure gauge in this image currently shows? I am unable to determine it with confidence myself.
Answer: 8 bar
